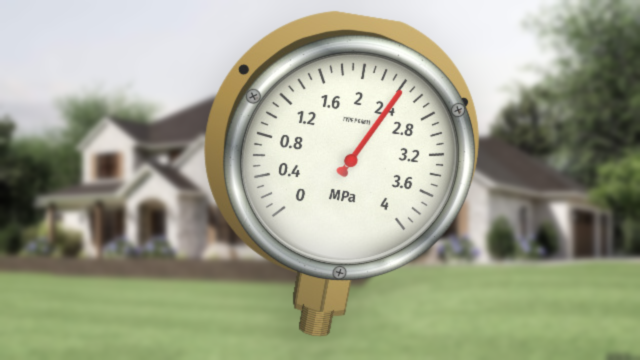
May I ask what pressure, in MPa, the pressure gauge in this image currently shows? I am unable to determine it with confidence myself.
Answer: 2.4 MPa
